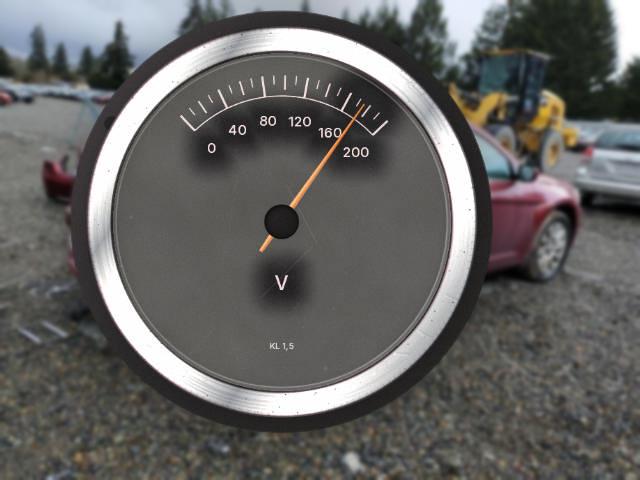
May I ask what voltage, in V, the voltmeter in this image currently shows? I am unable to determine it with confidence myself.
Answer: 175 V
